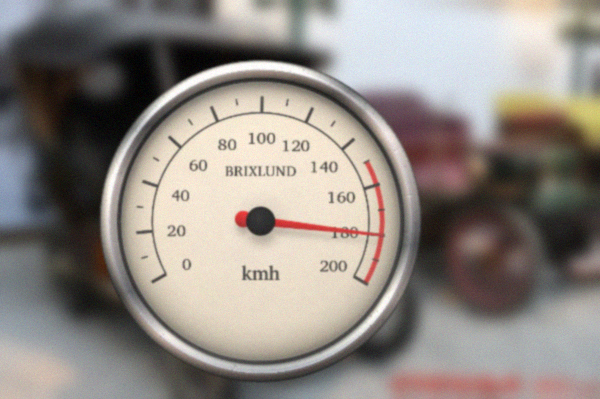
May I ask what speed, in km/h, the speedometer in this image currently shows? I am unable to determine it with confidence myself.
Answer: 180 km/h
